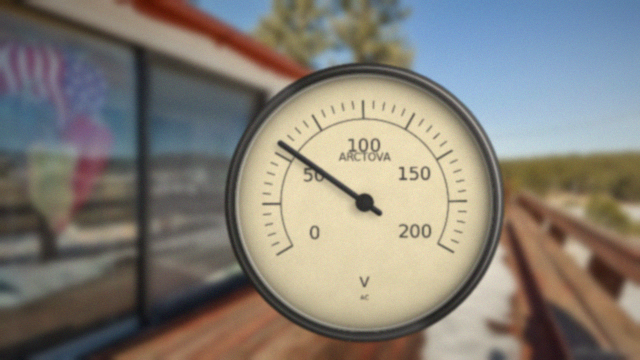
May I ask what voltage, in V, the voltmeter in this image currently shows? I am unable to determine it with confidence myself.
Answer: 55 V
